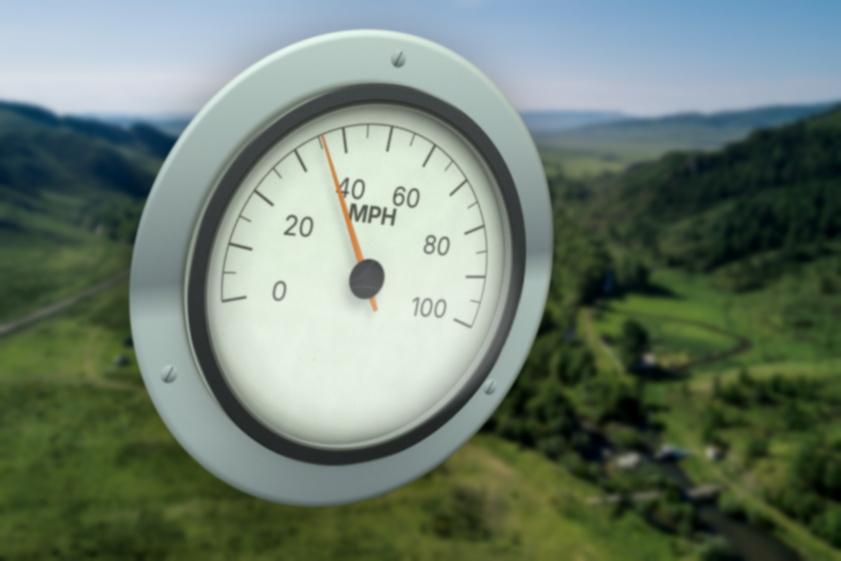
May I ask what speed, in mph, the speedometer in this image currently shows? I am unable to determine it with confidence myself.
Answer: 35 mph
